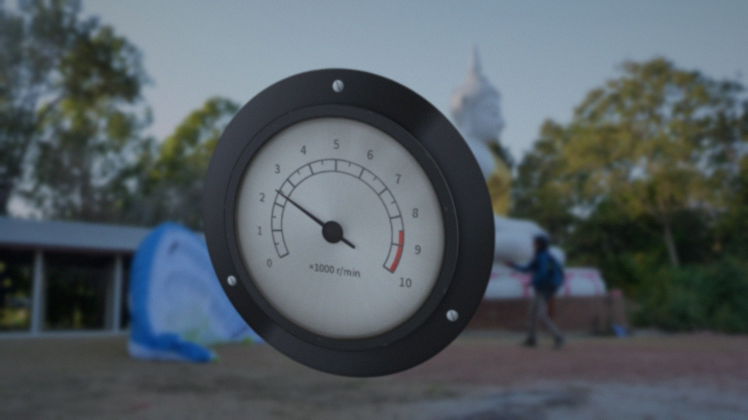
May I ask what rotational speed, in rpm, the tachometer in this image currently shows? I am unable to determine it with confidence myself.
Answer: 2500 rpm
